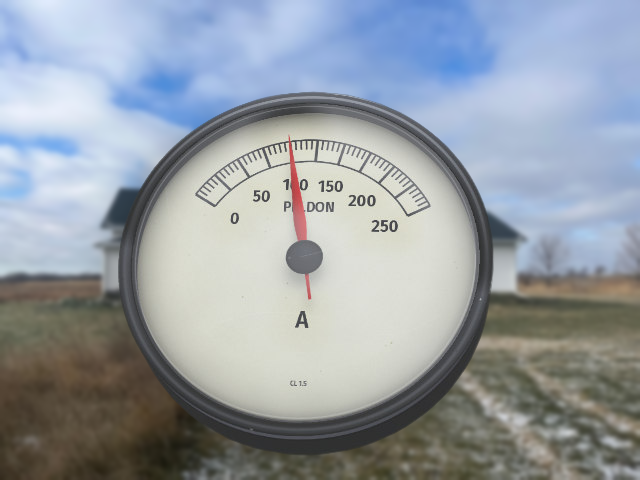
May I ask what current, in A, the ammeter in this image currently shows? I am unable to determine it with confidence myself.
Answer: 100 A
